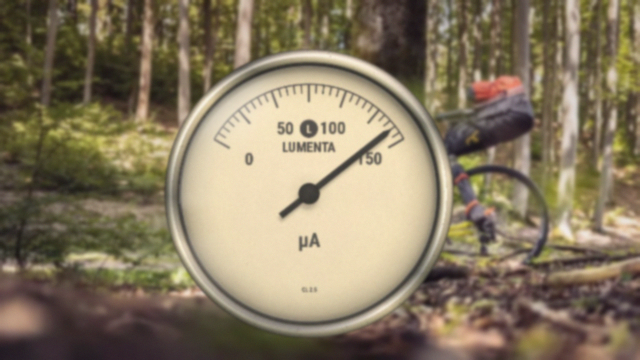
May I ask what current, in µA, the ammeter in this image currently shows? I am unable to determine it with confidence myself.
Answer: 140 µA
